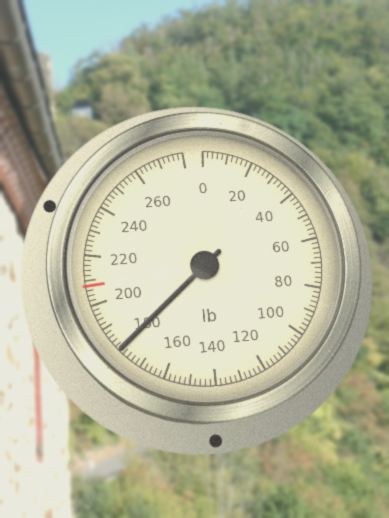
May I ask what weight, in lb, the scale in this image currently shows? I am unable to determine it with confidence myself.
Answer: 180 lb
